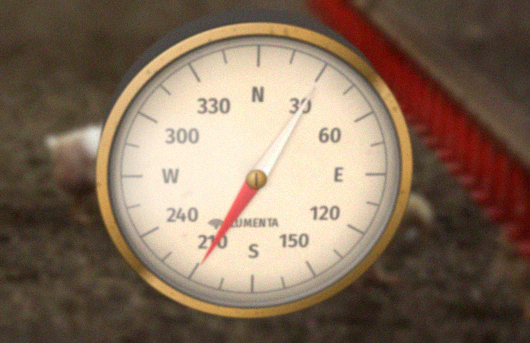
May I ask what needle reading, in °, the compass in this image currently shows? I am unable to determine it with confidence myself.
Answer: 210 °
